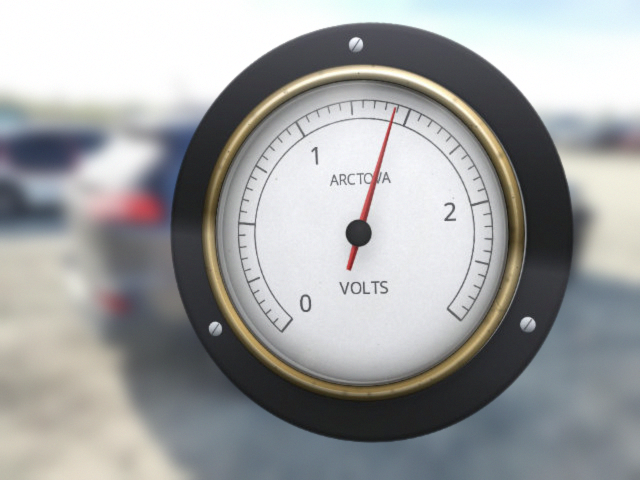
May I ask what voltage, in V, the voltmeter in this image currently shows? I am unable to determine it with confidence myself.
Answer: 1.45 V
